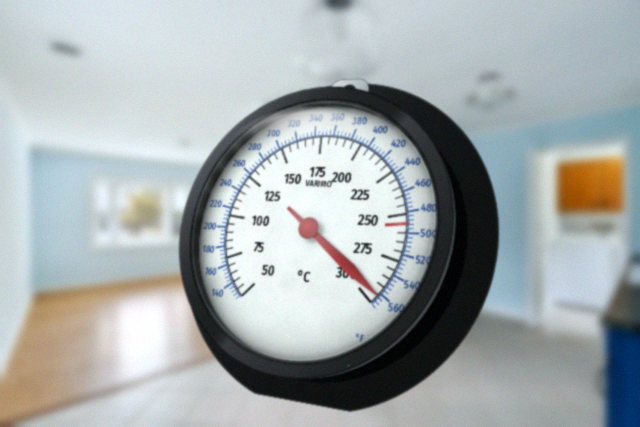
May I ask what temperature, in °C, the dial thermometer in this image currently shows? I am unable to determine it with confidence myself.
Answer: 295 °C
